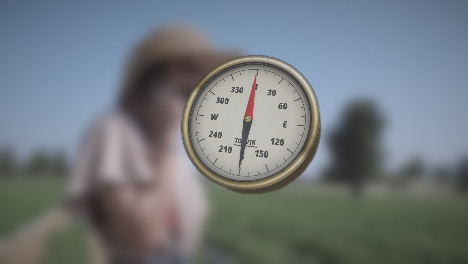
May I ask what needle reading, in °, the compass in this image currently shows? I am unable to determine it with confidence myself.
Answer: 0 °
